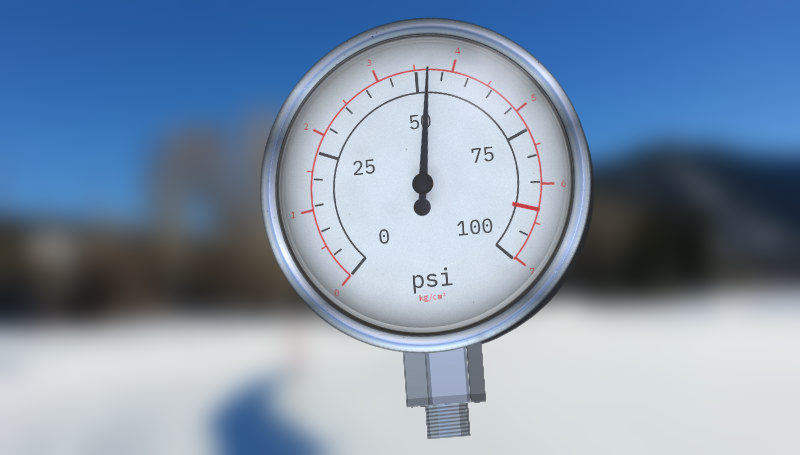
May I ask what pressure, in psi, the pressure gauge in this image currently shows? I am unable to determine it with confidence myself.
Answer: 52.5 psi
